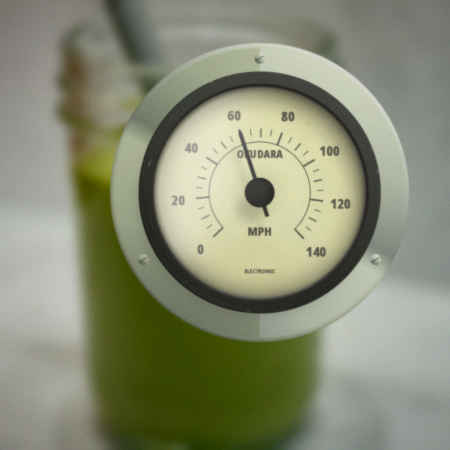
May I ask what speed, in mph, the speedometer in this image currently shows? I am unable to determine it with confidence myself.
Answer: 60 mph
